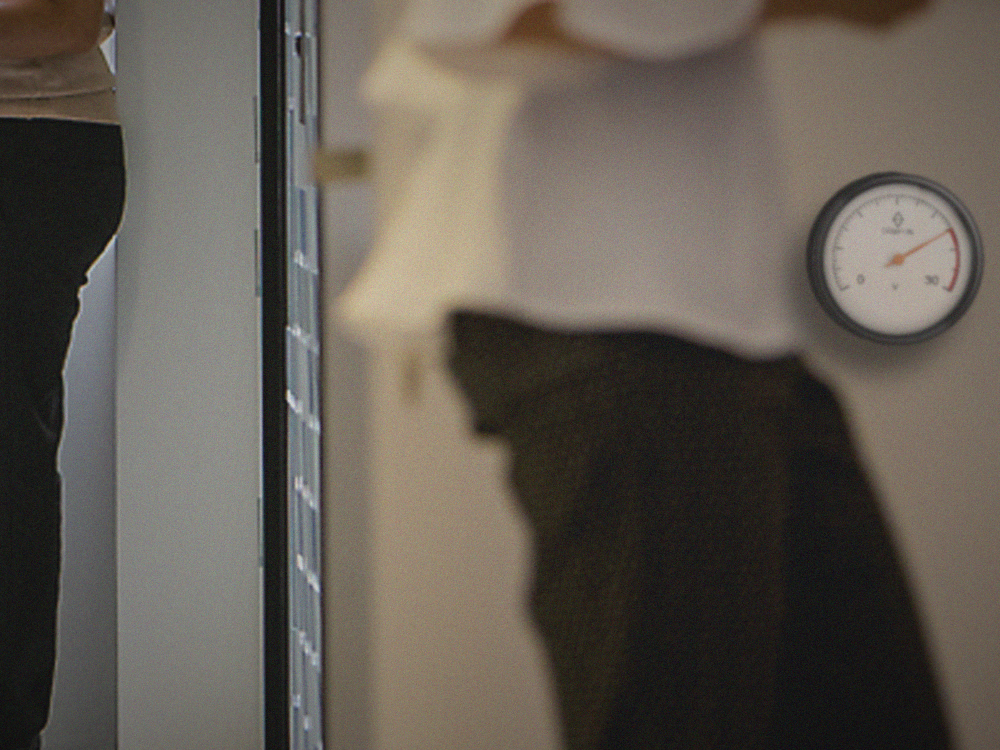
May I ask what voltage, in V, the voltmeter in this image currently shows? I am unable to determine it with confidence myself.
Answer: 22.5 V
